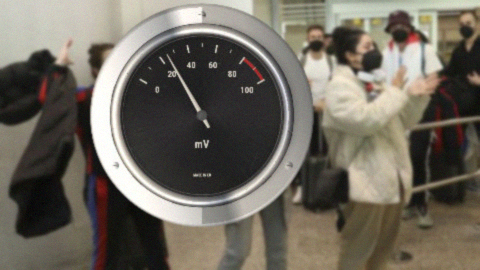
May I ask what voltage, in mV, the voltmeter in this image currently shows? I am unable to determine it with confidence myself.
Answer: 25 mV
